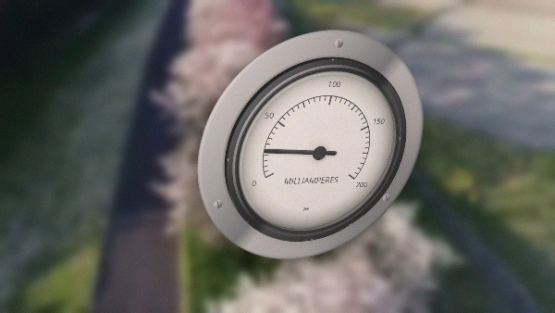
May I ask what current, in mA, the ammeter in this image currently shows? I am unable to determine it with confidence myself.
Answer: 25 mA
